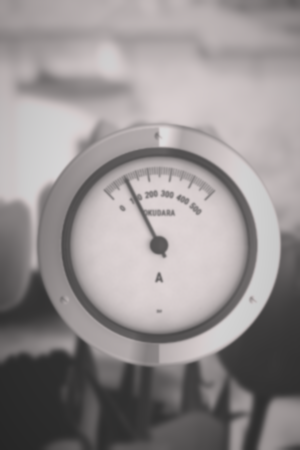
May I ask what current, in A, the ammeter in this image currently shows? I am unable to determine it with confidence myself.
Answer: 100 A
